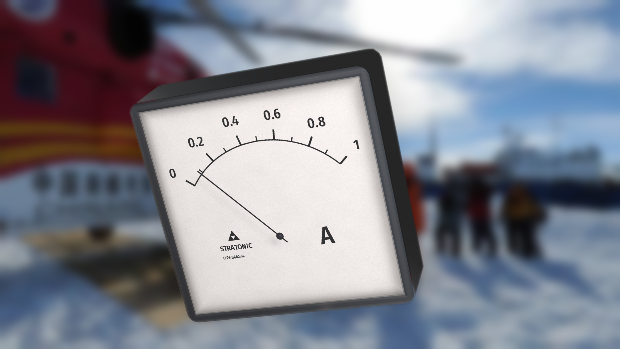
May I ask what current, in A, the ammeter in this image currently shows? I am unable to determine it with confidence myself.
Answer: 0.1 A
